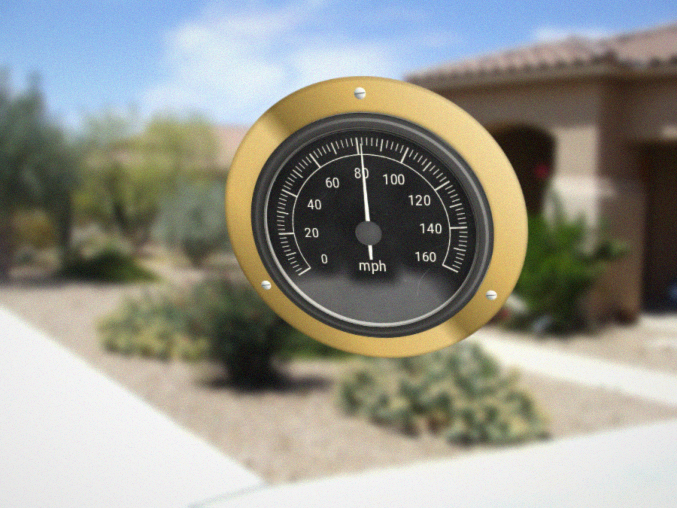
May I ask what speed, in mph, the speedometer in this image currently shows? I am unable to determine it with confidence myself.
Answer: 82 mph
